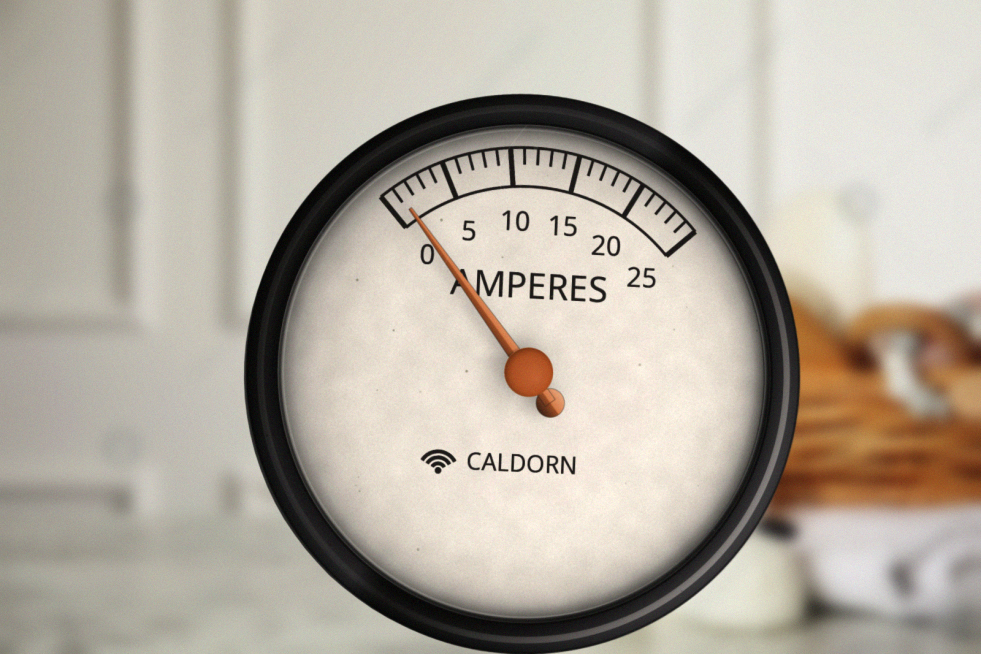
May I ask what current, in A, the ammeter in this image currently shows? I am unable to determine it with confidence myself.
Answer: 1 A
